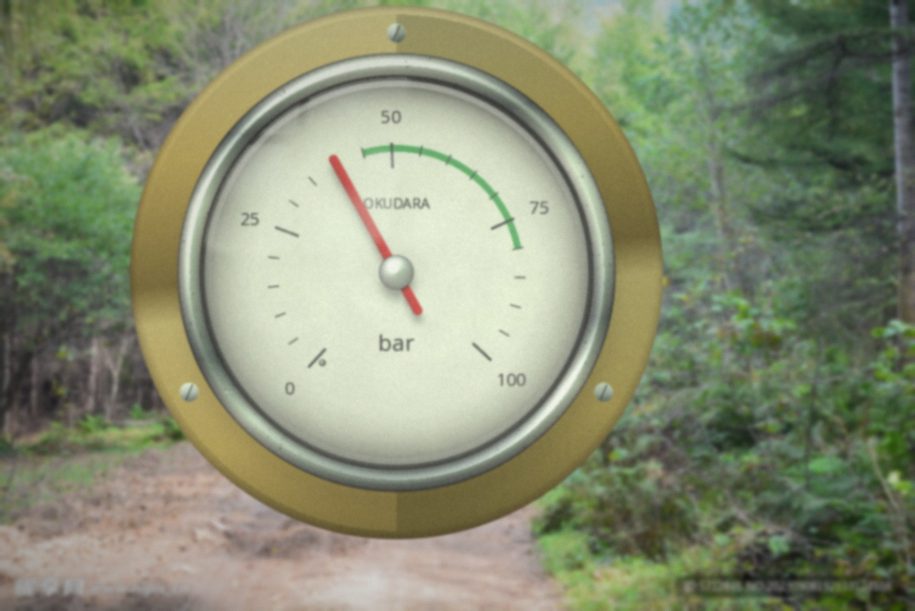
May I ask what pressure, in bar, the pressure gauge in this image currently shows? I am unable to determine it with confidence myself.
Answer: 40 bar
